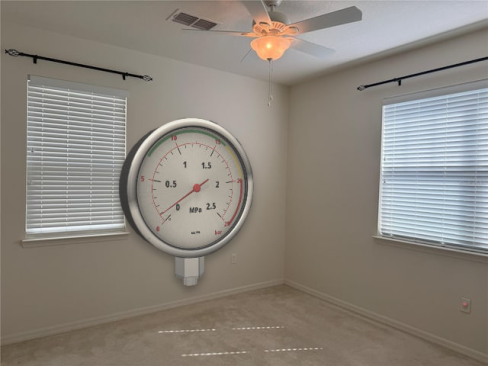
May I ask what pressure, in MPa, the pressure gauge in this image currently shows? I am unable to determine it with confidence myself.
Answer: 0.1 MPa
